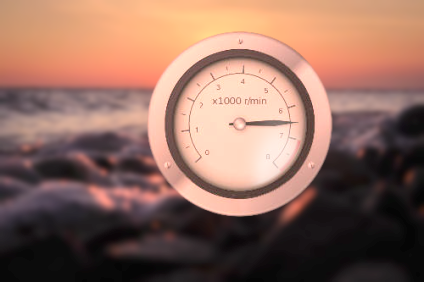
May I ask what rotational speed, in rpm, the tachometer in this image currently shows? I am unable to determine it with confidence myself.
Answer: 6500 rpm
